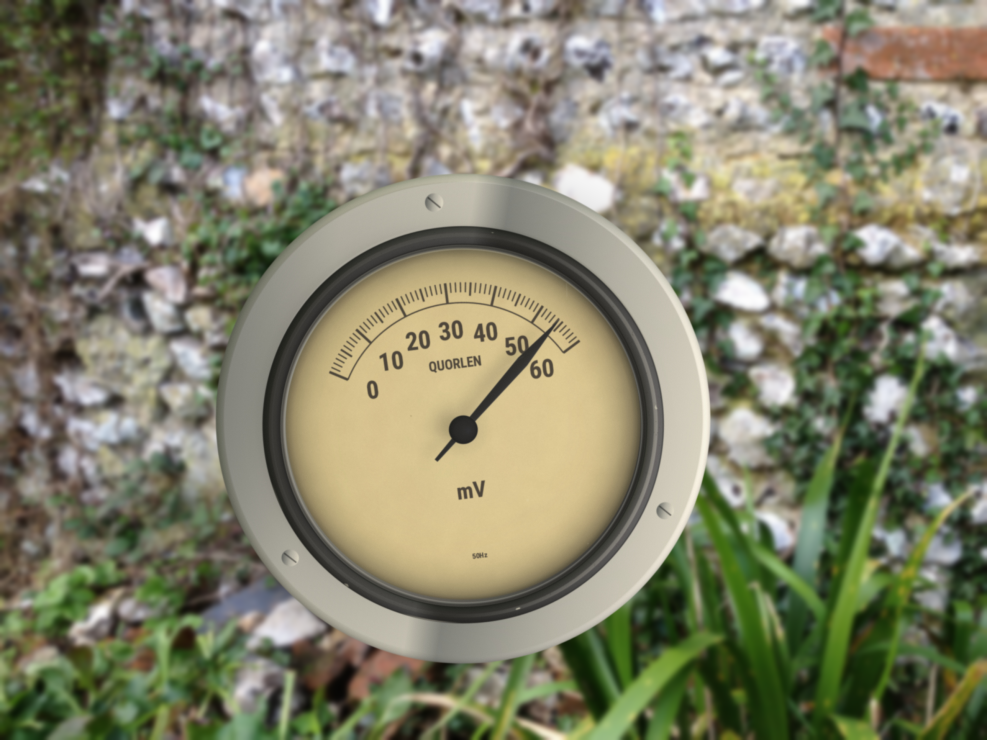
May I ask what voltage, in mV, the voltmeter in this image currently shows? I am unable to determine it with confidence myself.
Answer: 54 mV
